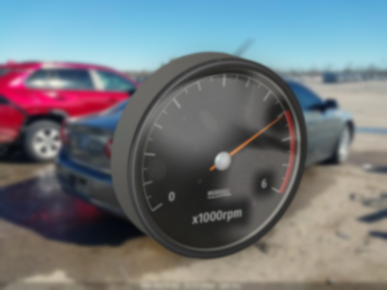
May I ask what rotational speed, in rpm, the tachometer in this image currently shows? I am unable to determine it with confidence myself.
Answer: 4500 rpm
